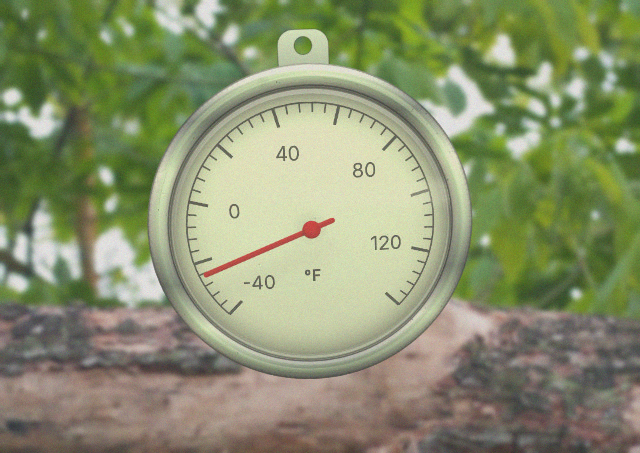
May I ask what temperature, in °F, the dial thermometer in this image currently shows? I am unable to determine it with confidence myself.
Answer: -24 °F
